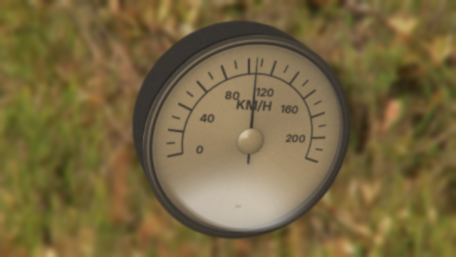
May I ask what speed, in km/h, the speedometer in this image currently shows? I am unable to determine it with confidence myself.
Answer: 105 km/h
